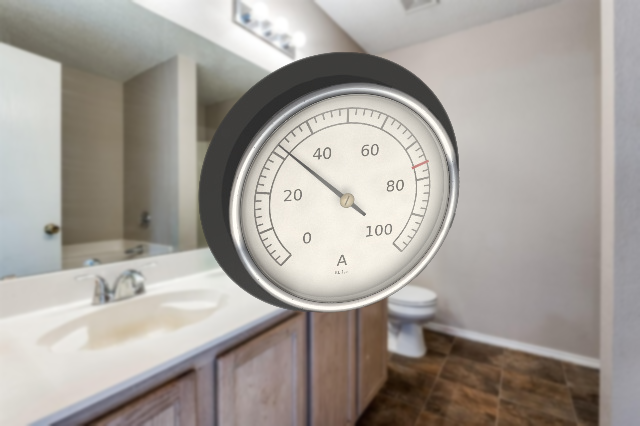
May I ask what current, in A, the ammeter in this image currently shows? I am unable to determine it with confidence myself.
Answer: 32 A
